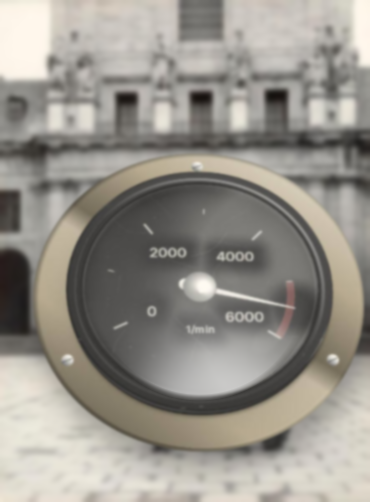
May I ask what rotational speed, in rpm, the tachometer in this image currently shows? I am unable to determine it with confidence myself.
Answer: 5500 rpm
